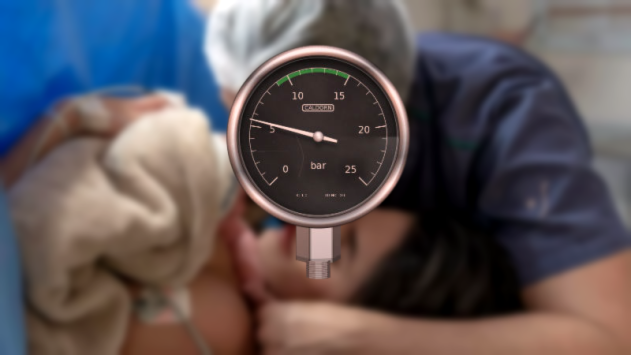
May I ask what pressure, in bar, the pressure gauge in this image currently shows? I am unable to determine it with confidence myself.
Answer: 5.5 bar
